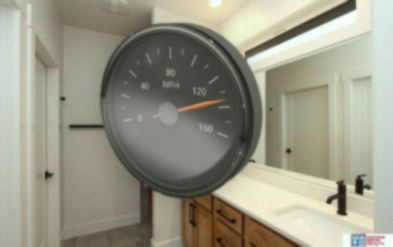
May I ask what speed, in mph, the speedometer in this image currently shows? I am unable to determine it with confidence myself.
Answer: 135 mph
